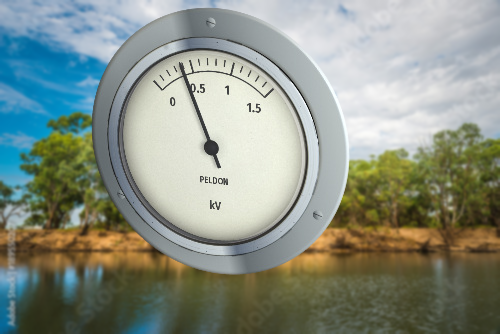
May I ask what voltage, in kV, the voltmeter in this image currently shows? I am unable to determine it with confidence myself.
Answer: 0.4 kV
